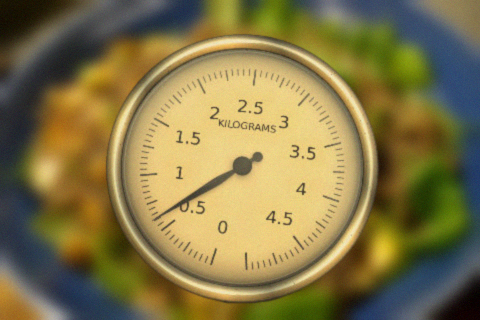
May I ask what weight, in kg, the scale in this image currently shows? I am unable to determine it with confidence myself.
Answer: 0.6 kg
